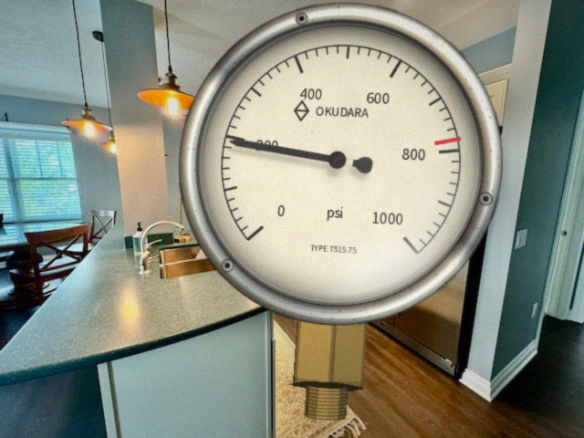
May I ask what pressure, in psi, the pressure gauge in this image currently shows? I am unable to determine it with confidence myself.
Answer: 190 psi
